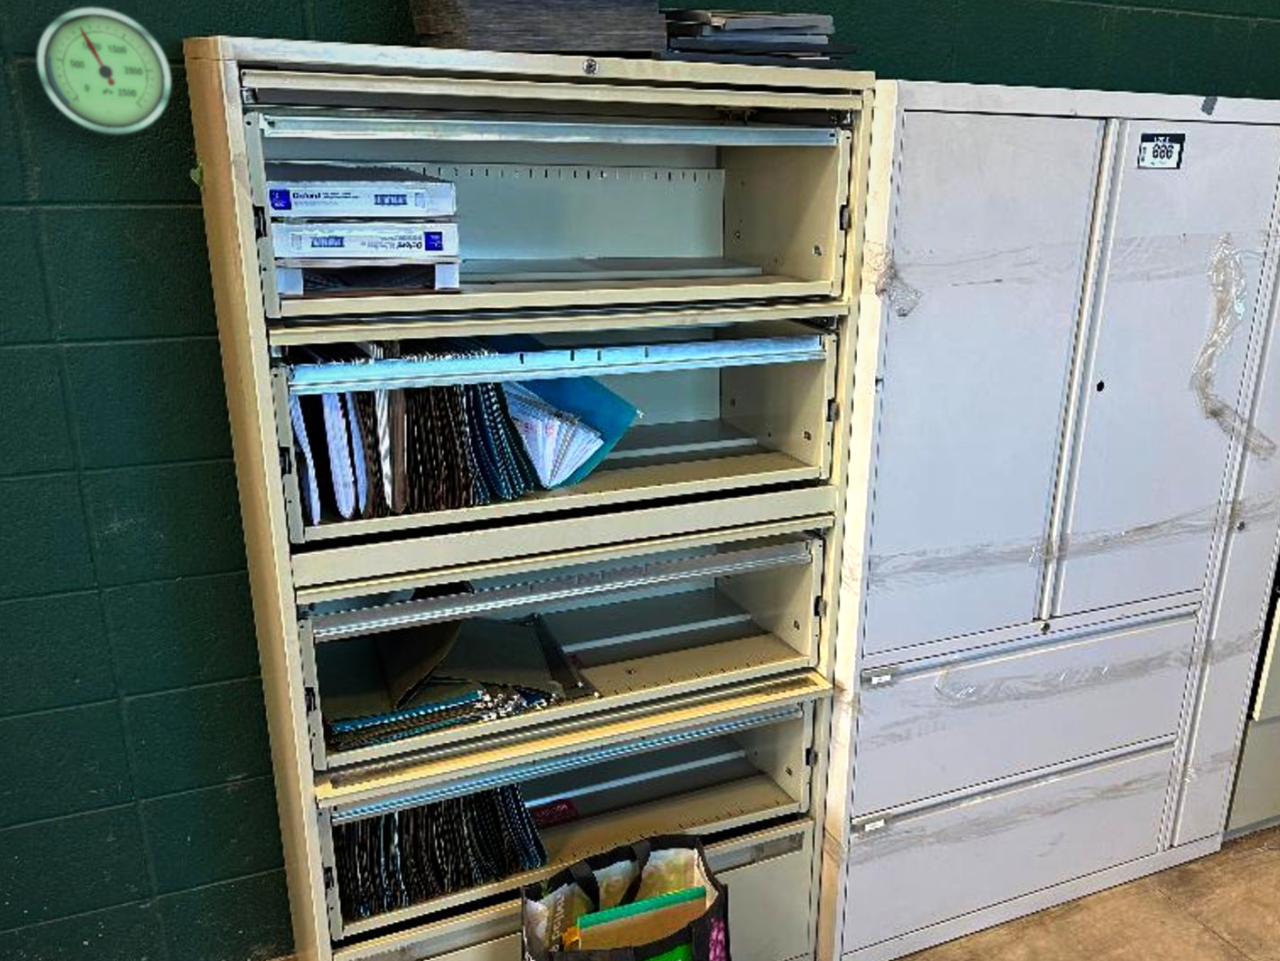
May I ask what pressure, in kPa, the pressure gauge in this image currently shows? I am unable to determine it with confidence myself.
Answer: 1000 kPa
